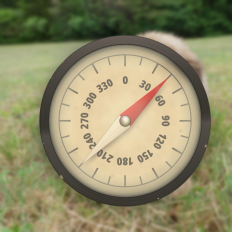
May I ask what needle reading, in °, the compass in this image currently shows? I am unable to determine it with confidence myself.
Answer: 45 °
